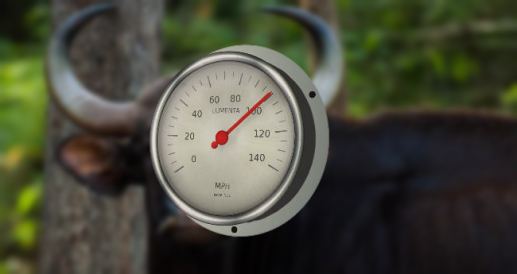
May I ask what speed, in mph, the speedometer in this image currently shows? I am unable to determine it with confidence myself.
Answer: 100 mph
